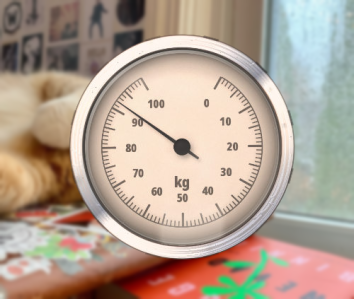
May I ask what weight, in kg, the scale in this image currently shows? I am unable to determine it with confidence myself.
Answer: 92 kg
